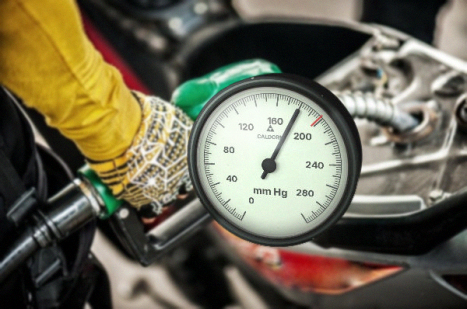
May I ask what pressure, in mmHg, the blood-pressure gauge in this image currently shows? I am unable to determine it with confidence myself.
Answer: 180 mmHg
